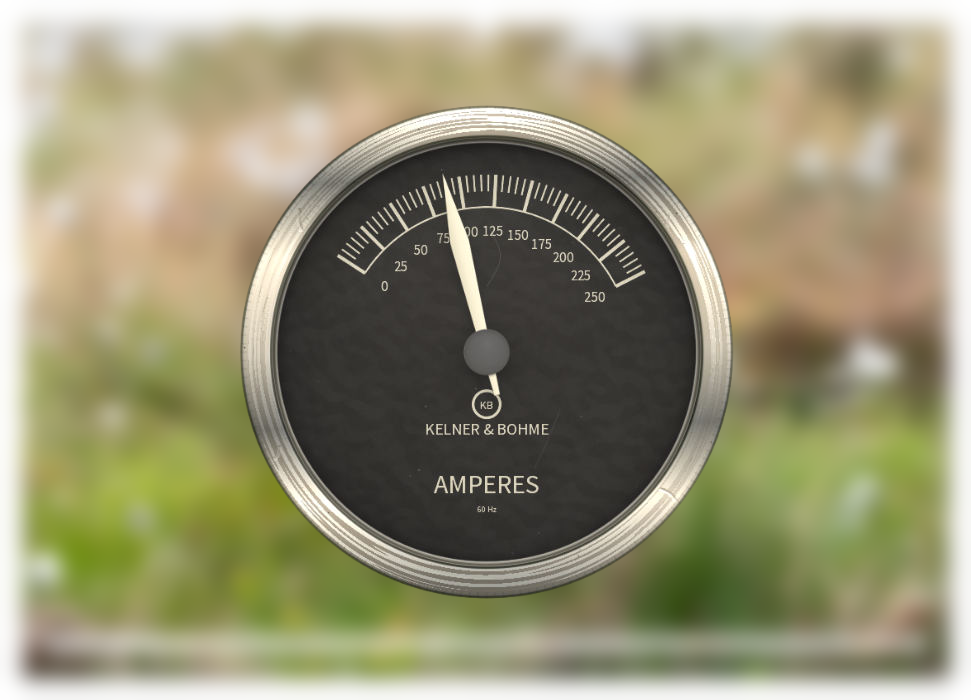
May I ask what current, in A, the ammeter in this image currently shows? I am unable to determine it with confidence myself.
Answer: 90 A
